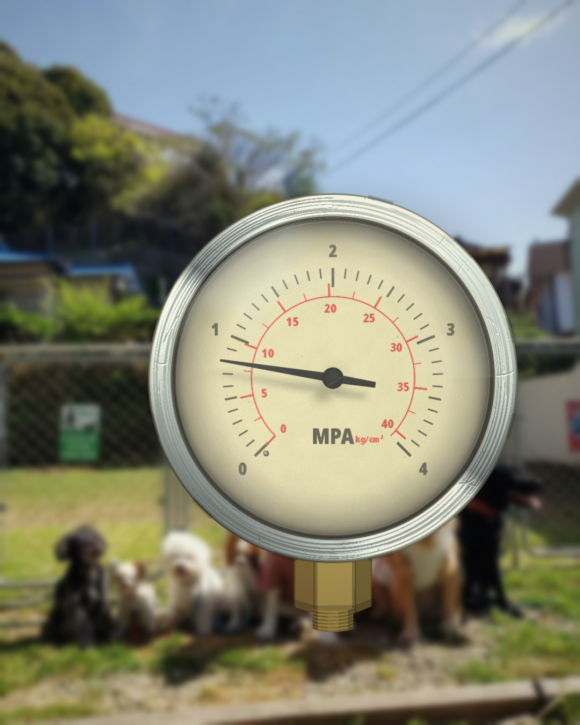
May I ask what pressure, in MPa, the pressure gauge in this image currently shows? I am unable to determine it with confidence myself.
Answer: 0.8 MPa
